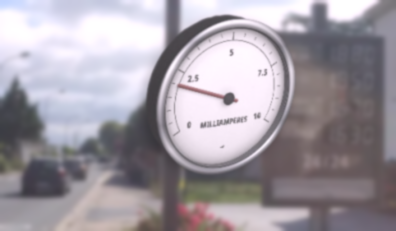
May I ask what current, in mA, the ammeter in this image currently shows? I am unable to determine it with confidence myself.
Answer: 2 mA
